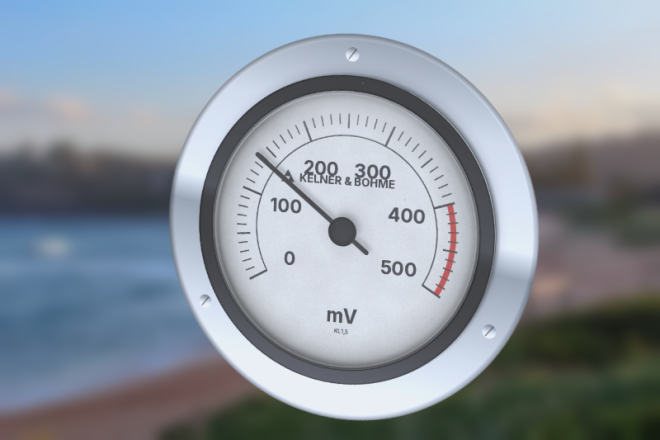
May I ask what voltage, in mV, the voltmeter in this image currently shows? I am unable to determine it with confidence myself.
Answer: 140 mV
